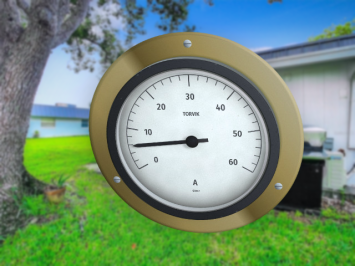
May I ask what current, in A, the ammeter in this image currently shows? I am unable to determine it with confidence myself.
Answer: 6 A
